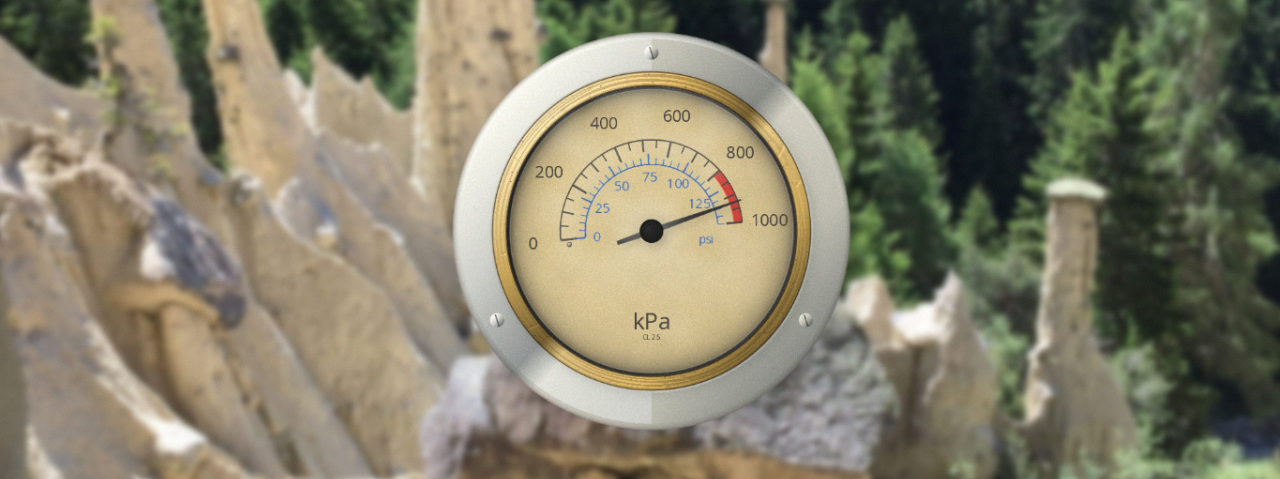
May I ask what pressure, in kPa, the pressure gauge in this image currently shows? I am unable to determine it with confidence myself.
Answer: 925 kPa
